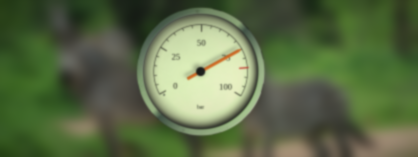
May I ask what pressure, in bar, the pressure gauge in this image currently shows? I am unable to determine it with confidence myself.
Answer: 75 bar
